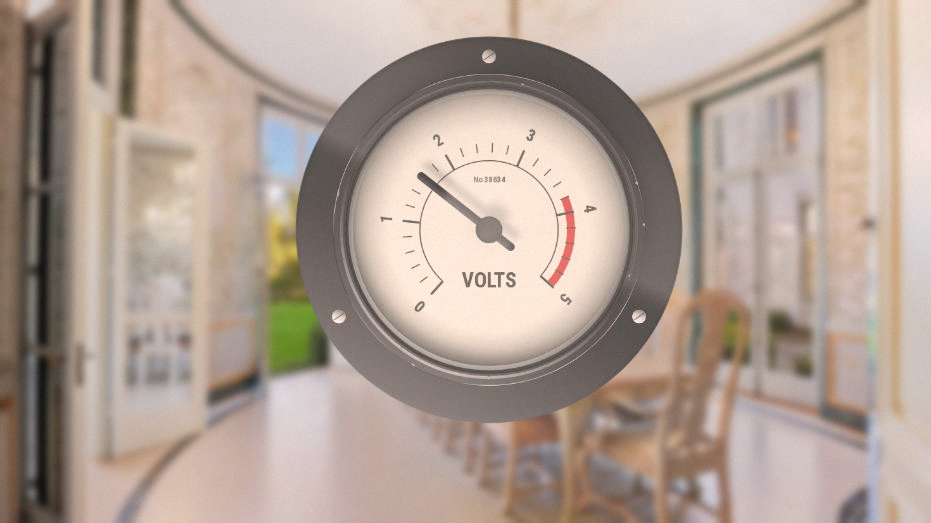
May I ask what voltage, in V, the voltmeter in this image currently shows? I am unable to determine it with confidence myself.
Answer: 1.6 V
